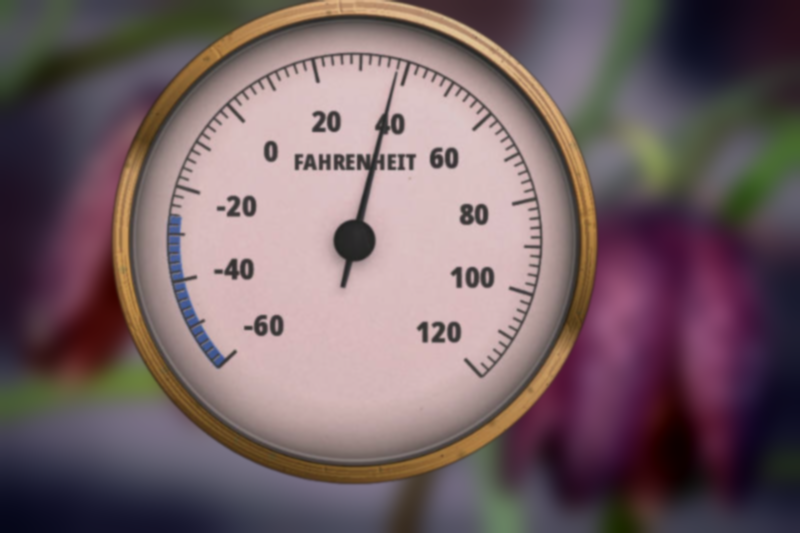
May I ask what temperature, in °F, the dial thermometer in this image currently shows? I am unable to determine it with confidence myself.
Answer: 38 °F
